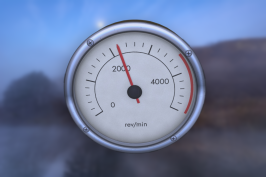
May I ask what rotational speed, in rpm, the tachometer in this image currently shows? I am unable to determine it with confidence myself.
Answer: 2200 rpm
